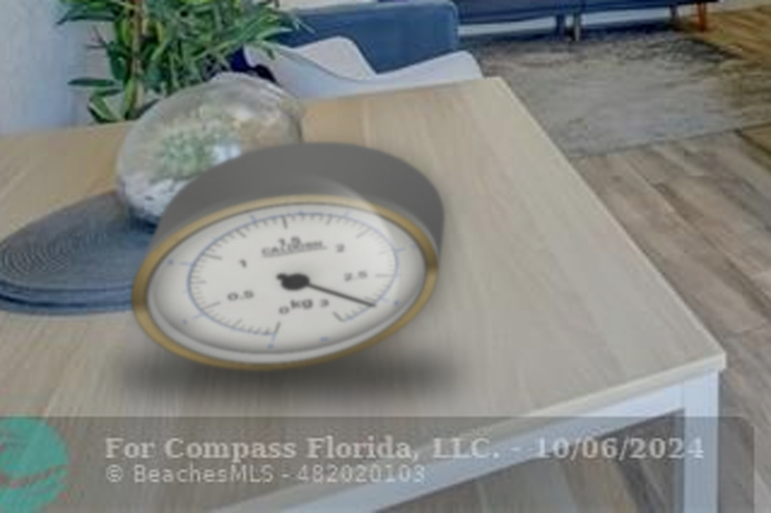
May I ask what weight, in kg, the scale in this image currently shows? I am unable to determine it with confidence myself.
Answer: 2.75 kg
